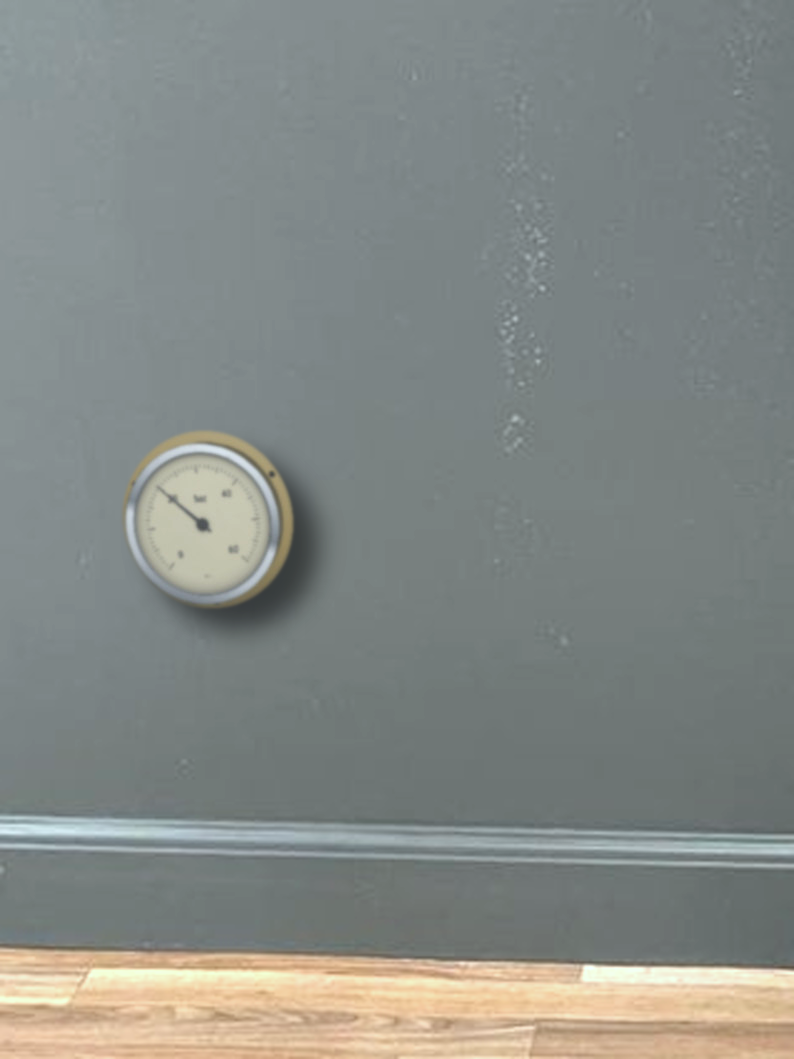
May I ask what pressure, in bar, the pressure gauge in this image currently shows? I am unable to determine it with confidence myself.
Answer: 20 bar
